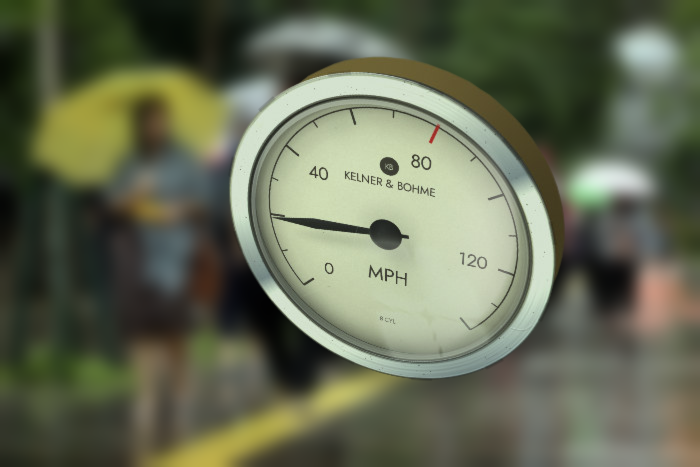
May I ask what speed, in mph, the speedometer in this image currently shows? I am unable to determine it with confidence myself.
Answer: 20 mph
